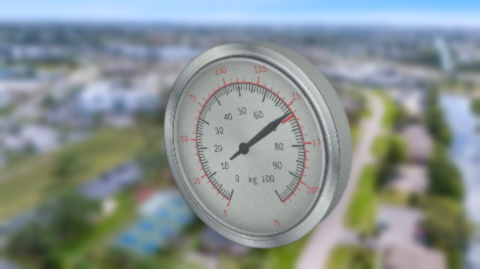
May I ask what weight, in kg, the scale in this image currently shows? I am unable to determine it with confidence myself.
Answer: 70 kg
